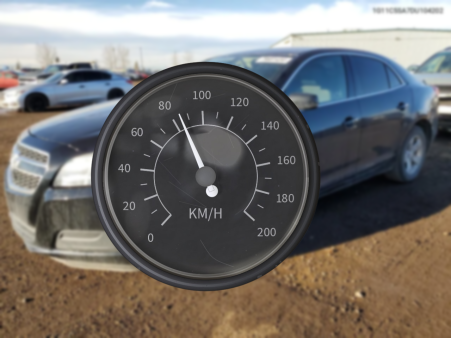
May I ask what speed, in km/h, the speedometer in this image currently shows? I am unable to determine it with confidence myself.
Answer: 85 km/h
